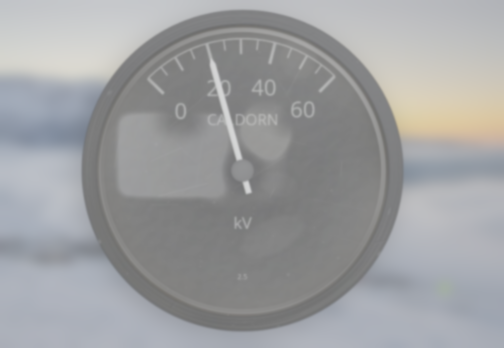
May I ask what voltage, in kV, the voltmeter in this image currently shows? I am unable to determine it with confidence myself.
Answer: 20 kV
